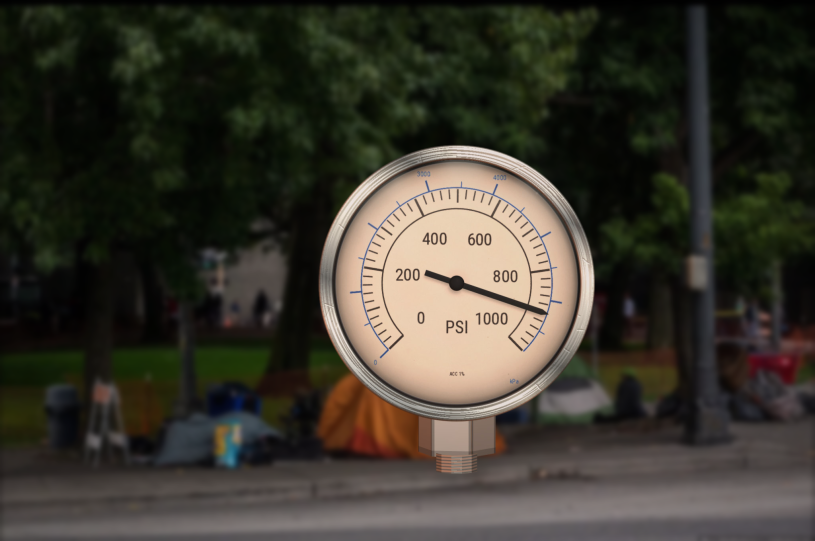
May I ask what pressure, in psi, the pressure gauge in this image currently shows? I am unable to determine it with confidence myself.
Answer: 900 psi
